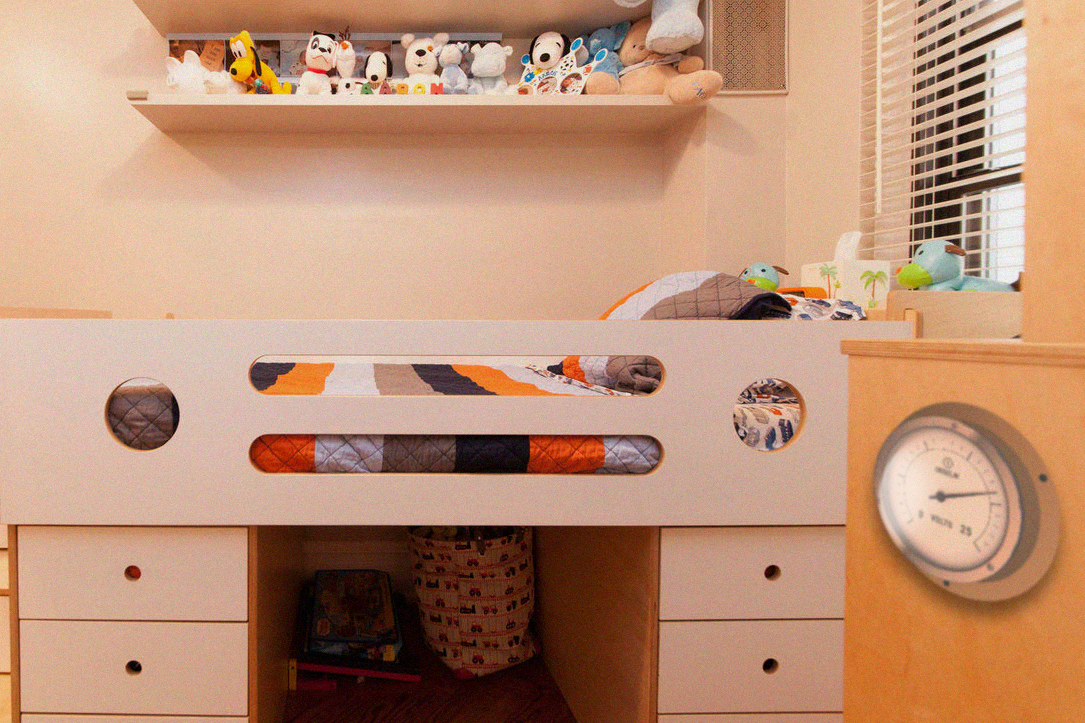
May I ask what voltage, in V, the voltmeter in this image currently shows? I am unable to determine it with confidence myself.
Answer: 19 V
